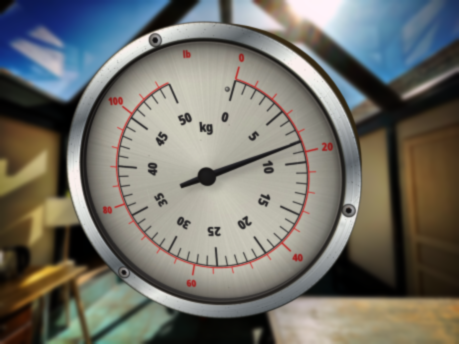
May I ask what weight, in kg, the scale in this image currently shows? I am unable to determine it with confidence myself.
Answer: 8 kg
